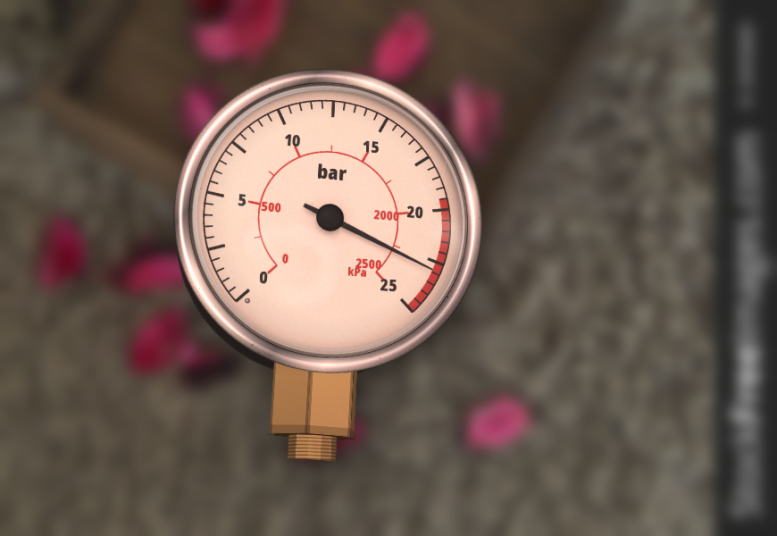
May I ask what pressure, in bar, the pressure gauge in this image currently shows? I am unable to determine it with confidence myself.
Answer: 23 bar
